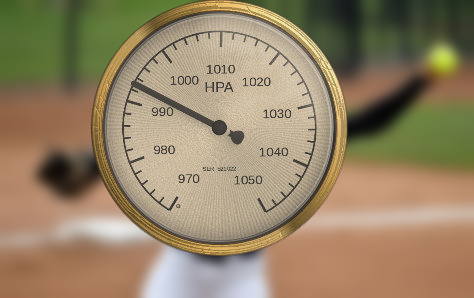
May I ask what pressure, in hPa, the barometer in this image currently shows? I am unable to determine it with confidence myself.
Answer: 993 hPa
